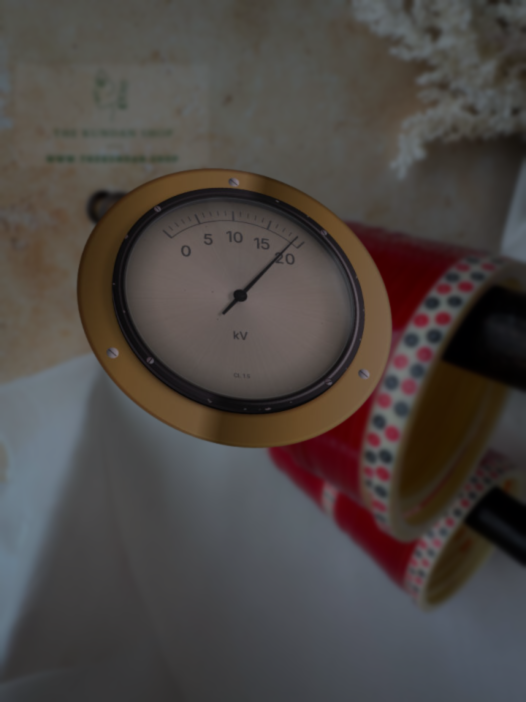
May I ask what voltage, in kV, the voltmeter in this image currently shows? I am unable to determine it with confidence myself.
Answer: 19 kV
